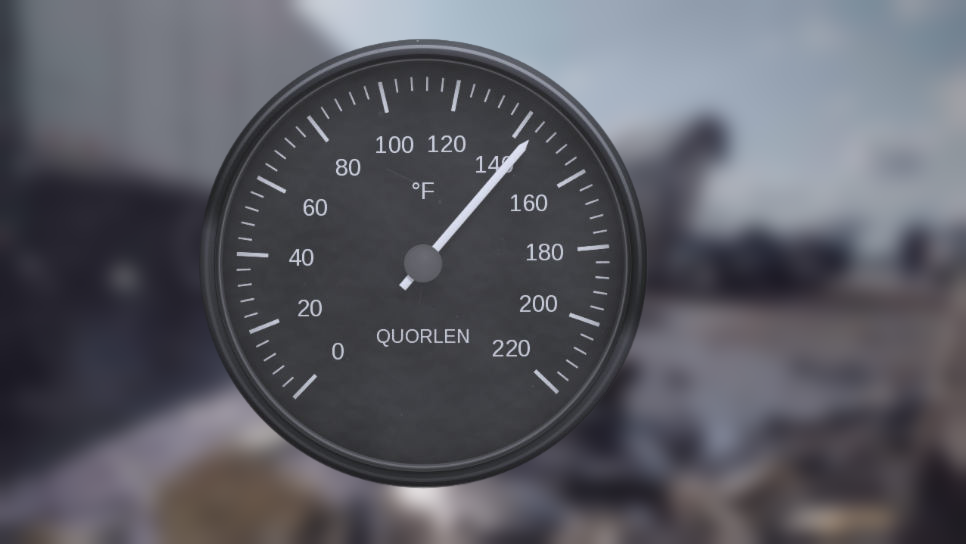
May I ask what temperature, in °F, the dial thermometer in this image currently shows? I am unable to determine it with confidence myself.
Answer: 144 °F
